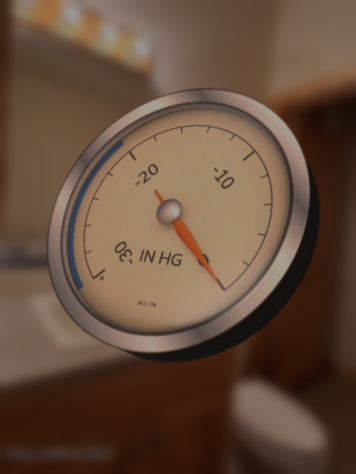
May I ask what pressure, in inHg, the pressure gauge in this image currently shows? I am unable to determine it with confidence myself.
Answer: 0 inHg
